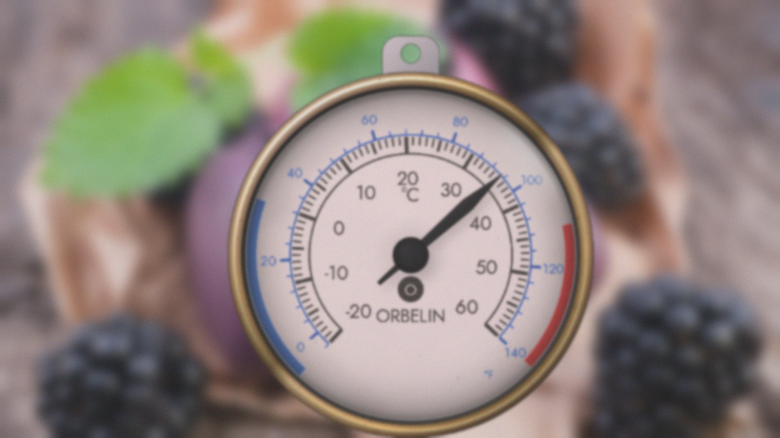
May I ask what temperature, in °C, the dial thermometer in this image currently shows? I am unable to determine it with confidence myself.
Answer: 35 °C
